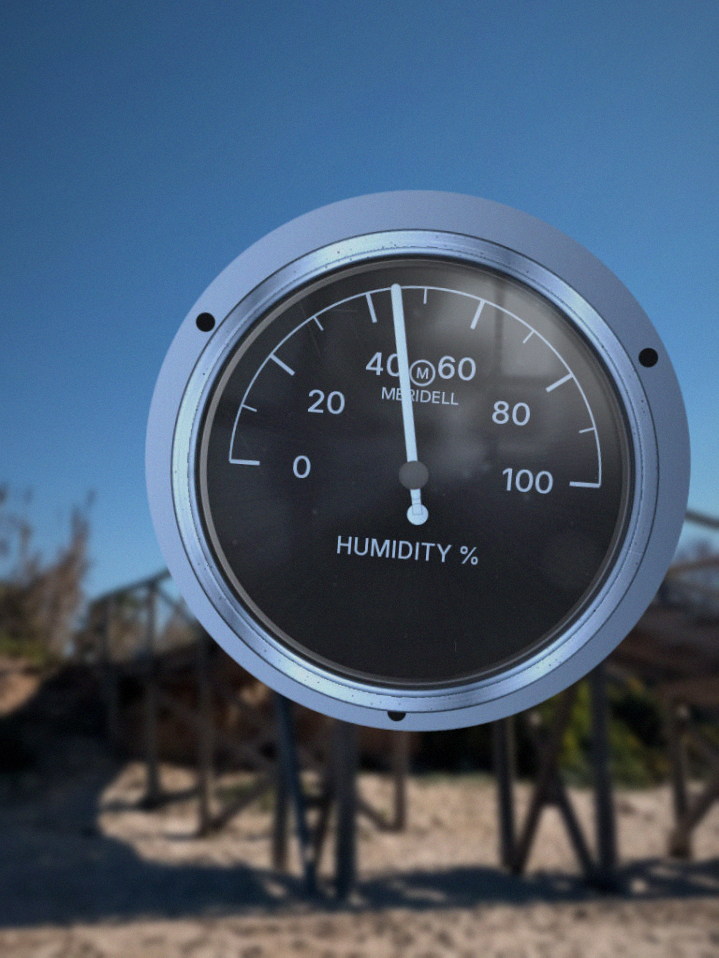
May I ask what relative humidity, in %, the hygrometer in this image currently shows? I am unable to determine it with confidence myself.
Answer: 45 %
